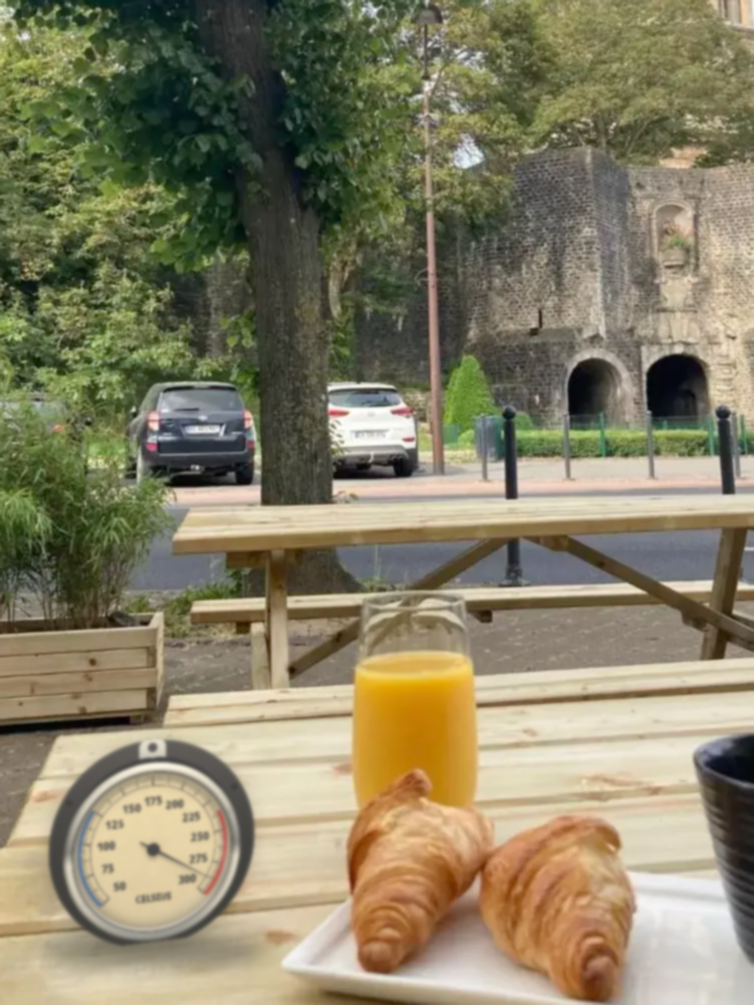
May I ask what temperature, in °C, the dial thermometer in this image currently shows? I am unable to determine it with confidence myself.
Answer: 287.5 °C
